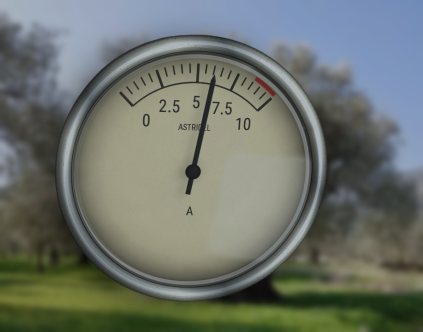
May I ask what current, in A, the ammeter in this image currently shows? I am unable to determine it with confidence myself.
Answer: 6 A
